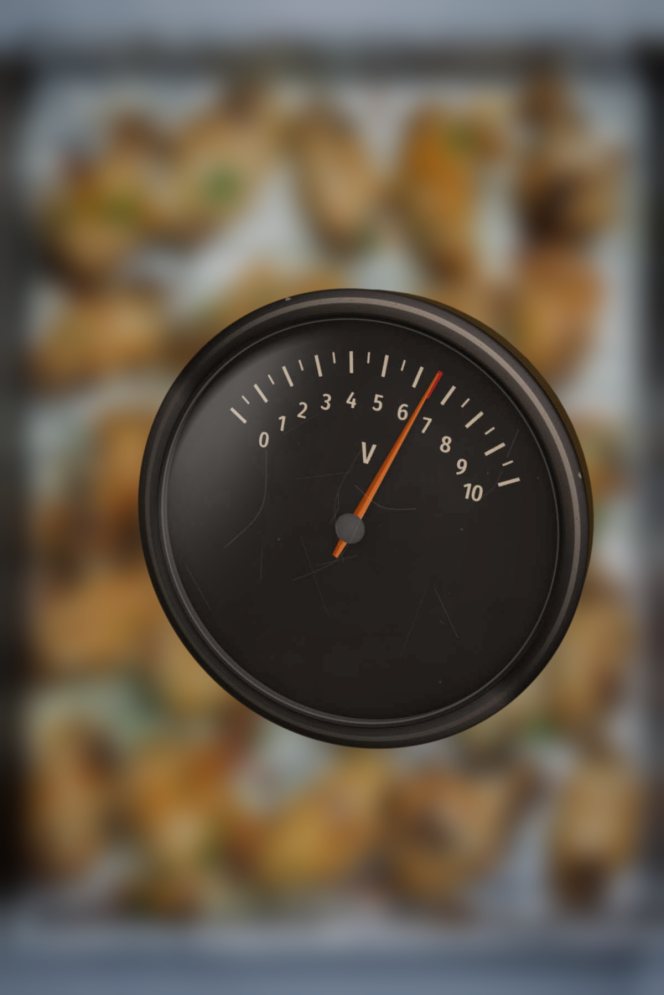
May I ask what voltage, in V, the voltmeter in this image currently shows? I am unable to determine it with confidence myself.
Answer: 6.5 V
